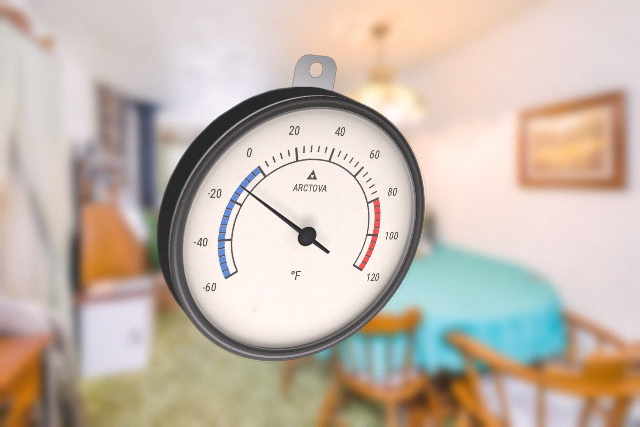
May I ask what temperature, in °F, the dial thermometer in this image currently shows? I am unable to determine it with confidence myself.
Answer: -12 °F
